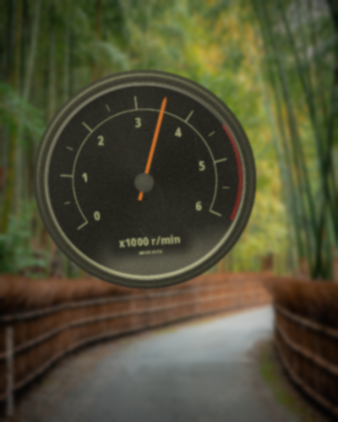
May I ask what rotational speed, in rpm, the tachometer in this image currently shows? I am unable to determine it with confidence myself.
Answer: 3500 rpm
